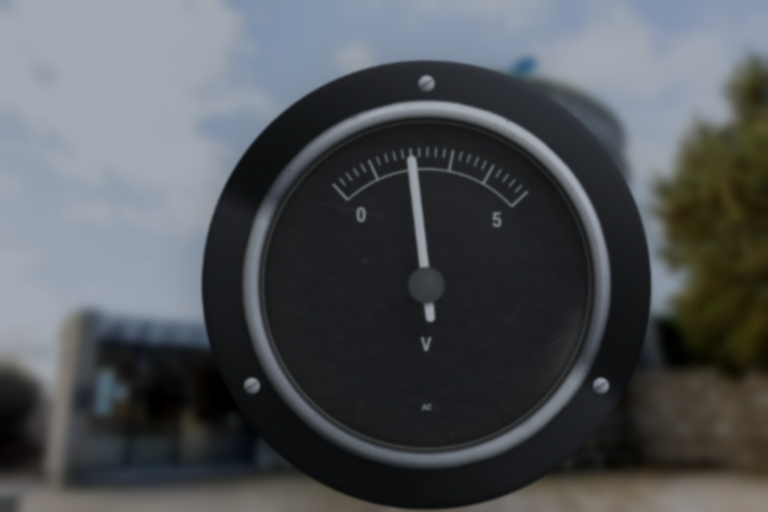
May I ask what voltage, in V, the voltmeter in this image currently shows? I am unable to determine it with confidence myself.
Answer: 2 V
